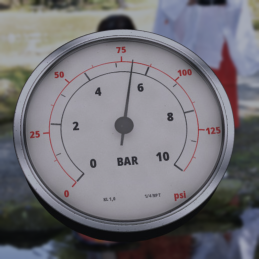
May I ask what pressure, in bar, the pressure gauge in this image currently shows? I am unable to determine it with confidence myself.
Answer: 5.5 bar
